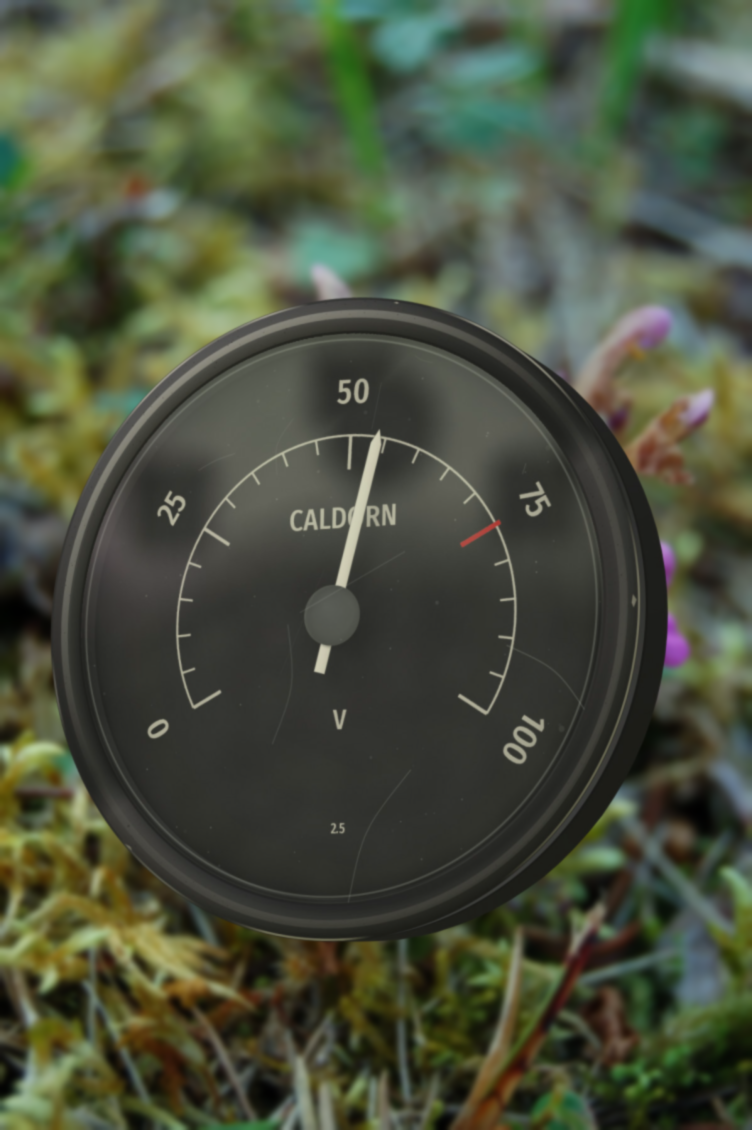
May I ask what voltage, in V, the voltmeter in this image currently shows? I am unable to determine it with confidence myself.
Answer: 55 V
